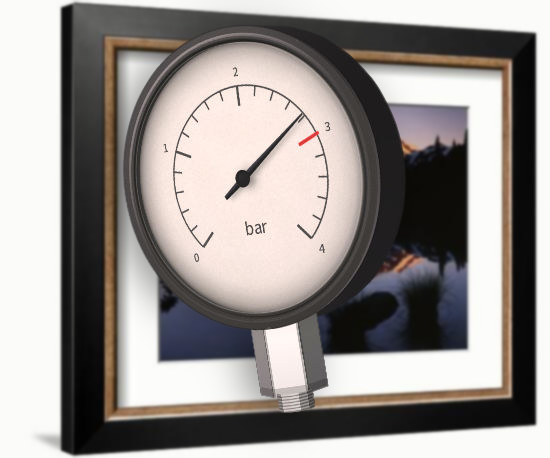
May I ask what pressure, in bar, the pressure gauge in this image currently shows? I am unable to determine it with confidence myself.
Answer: 2.8 bar
